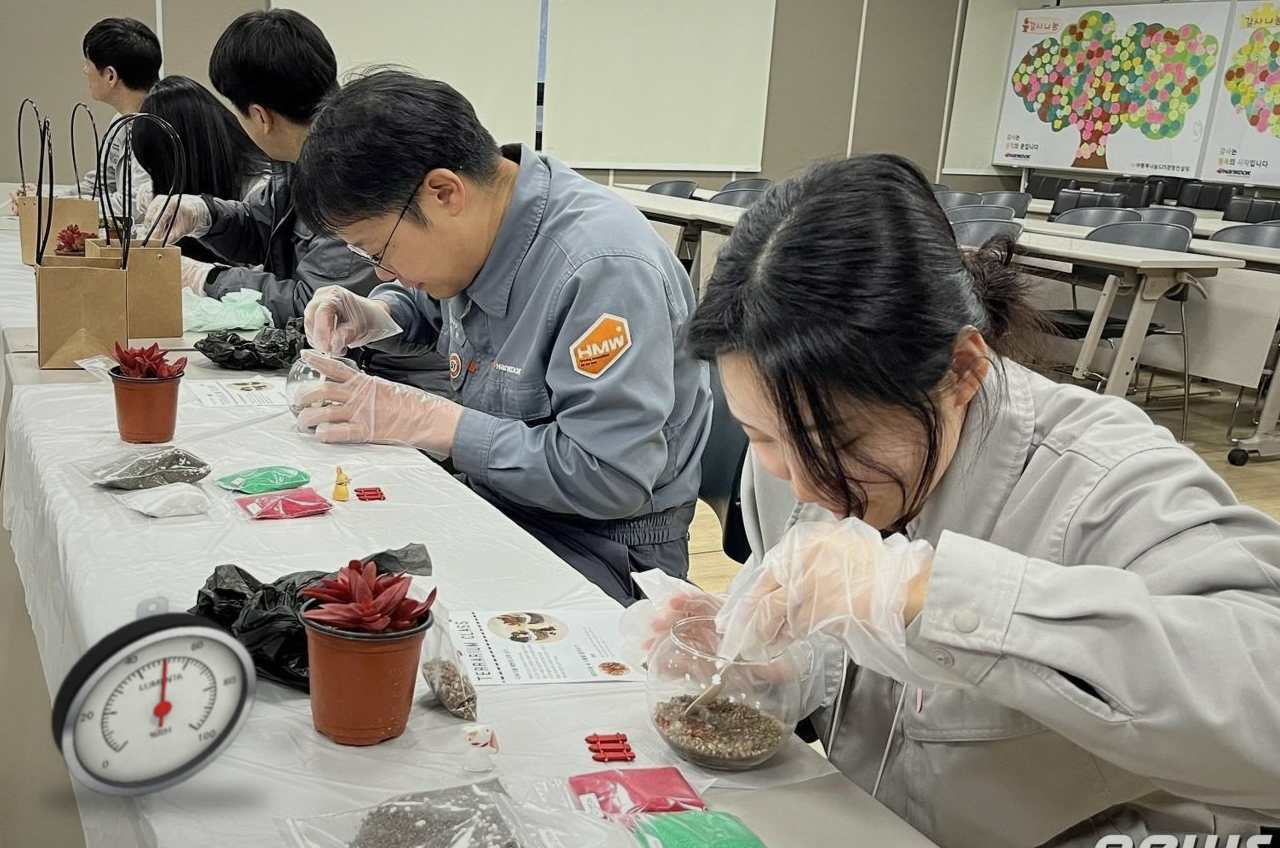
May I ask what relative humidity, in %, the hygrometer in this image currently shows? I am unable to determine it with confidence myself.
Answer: 50 %
